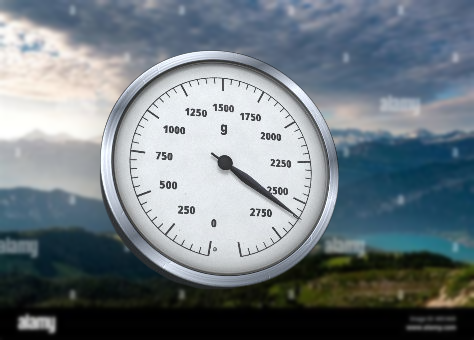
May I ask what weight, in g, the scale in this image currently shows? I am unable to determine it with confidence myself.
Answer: 2600 g
